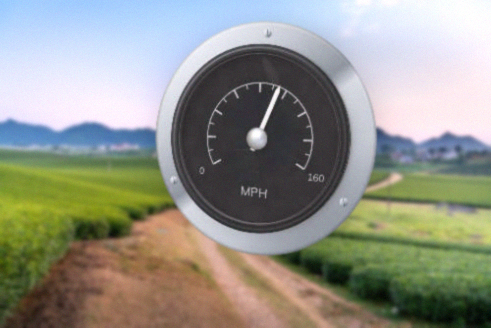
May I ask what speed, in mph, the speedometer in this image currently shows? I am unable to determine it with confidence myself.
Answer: 95 mph
